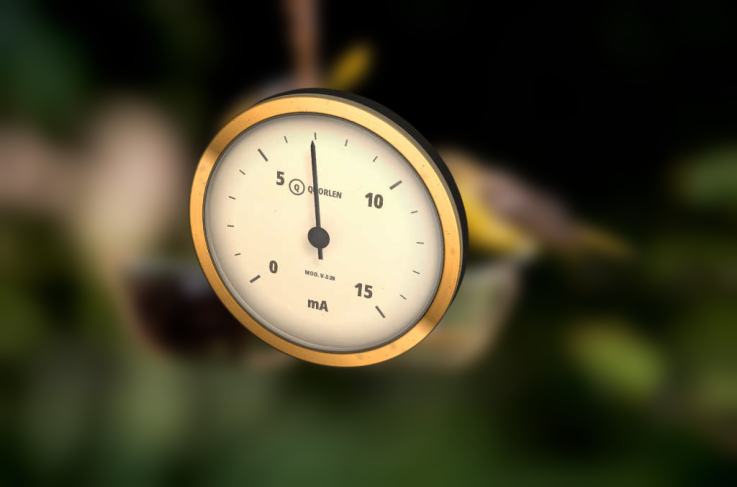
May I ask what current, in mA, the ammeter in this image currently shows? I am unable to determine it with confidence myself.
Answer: 7 mA
